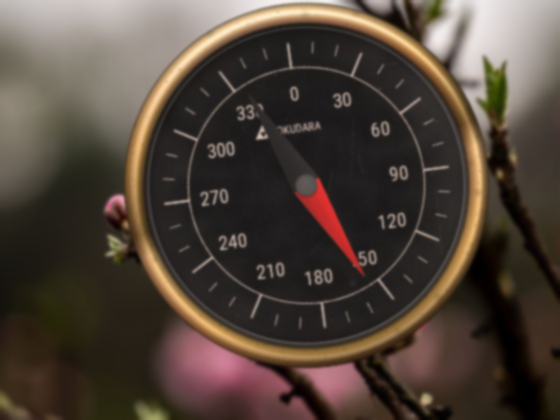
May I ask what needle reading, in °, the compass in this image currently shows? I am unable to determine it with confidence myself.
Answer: 155 °
